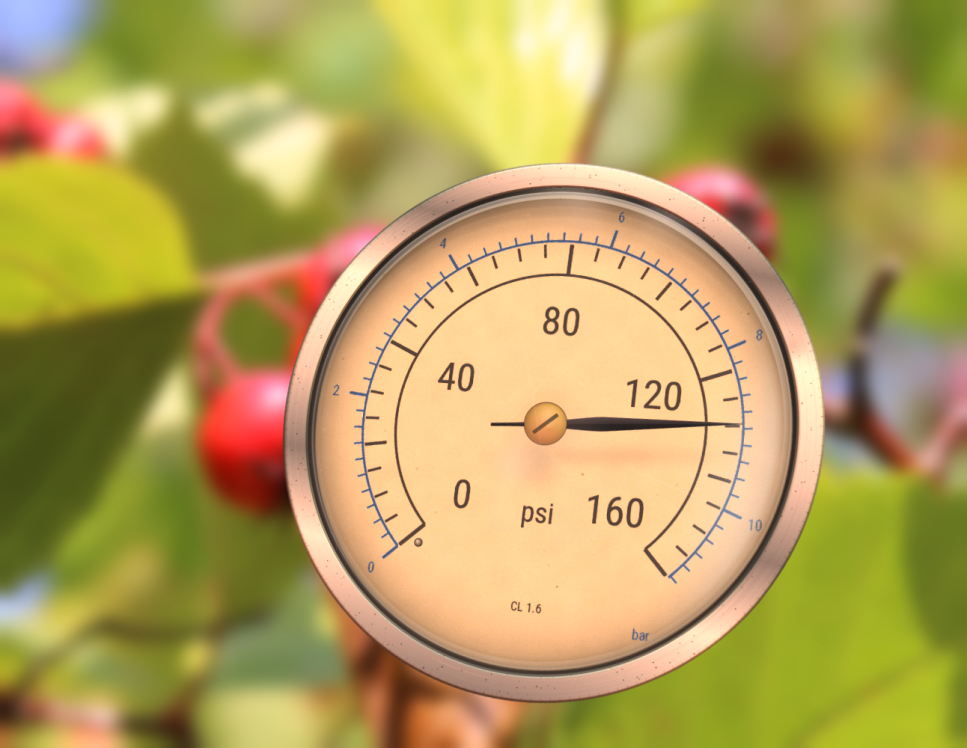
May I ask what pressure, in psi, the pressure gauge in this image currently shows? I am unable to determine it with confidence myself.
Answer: 130 psi
